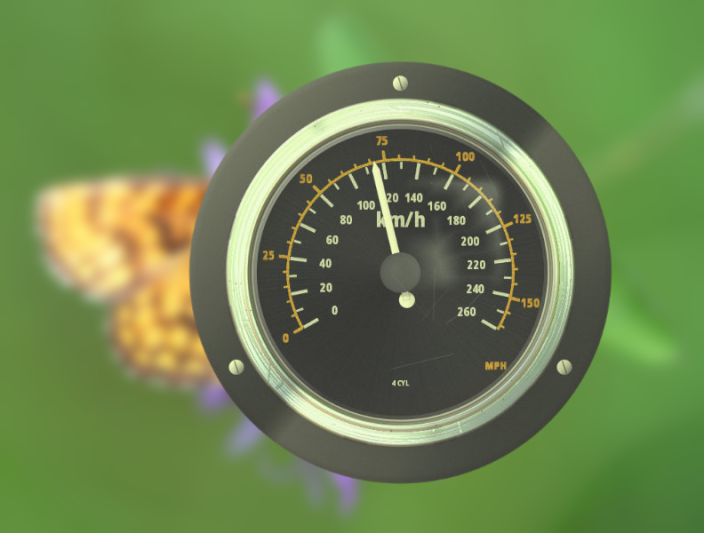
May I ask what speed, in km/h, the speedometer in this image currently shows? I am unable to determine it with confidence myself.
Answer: 115 km/h
